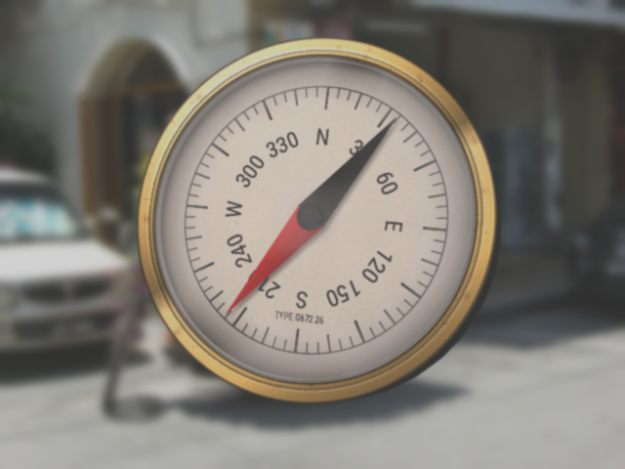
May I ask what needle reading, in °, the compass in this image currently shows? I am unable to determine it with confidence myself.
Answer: 215 °
